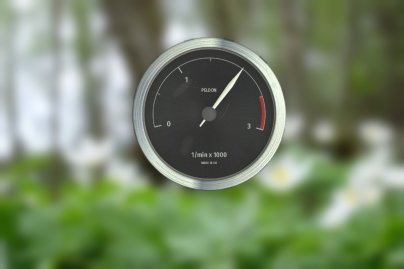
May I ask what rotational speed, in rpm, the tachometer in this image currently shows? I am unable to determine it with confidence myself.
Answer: 2000 rpm
